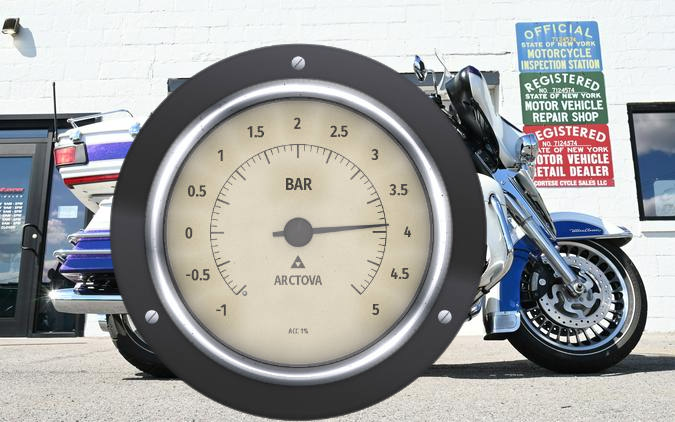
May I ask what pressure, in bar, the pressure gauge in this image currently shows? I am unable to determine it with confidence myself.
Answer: 3.9 bar
